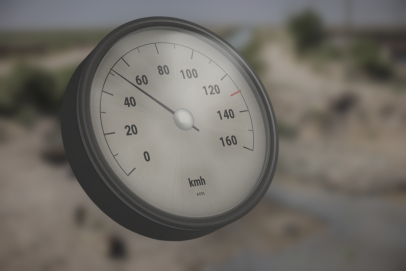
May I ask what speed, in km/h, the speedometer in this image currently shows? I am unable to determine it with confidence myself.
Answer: 50 km/h
